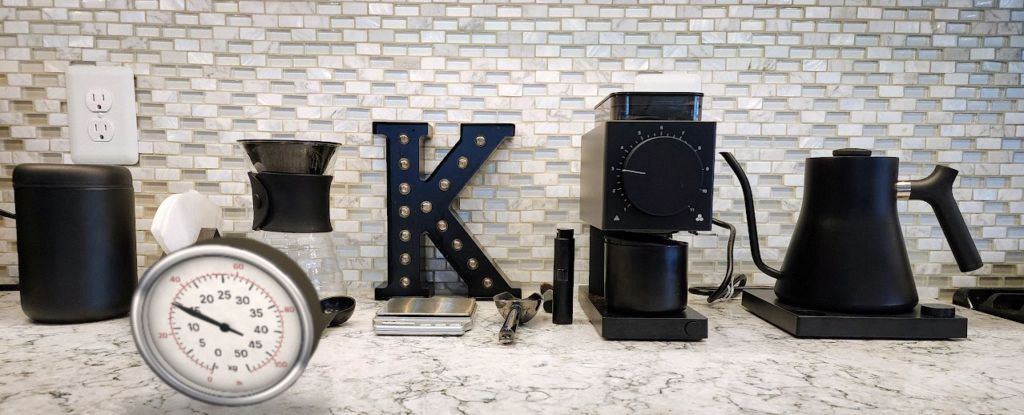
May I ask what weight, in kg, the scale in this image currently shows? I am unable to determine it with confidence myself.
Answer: 15 kg
